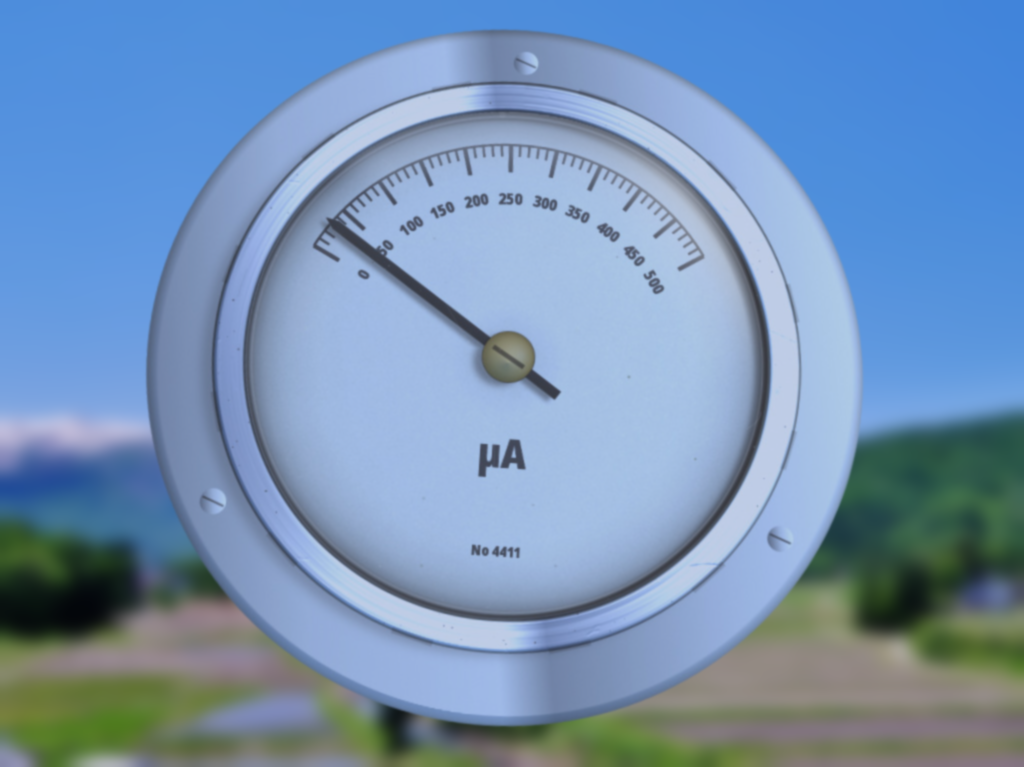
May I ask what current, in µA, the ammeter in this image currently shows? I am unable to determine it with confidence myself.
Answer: 30 µA
